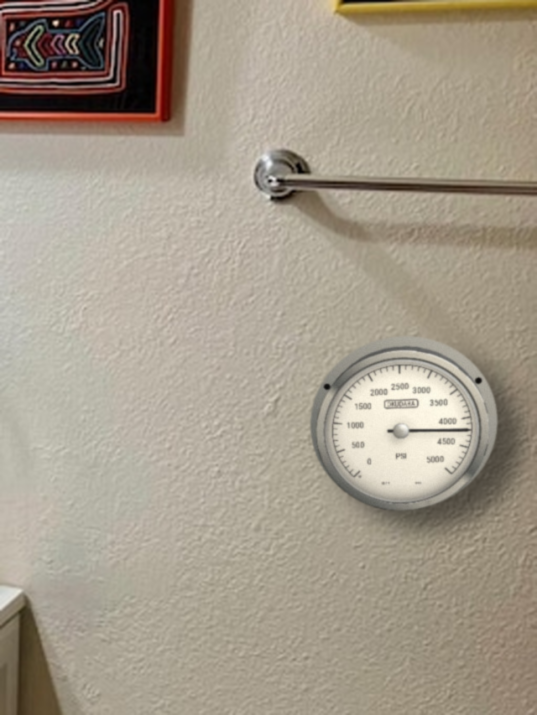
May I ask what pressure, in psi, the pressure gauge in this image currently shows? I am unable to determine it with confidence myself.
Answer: 4200 psi
